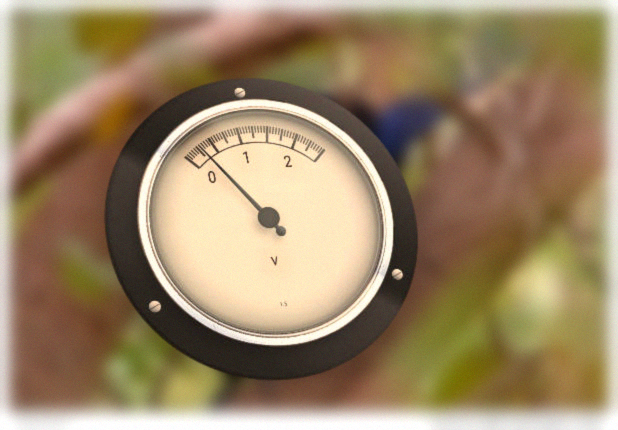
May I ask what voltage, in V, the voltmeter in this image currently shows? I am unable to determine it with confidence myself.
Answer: 0.25 V
